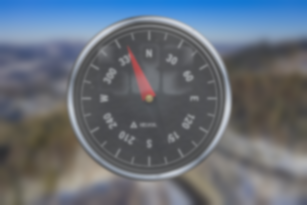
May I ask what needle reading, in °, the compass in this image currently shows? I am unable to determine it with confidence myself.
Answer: 337.5 °
